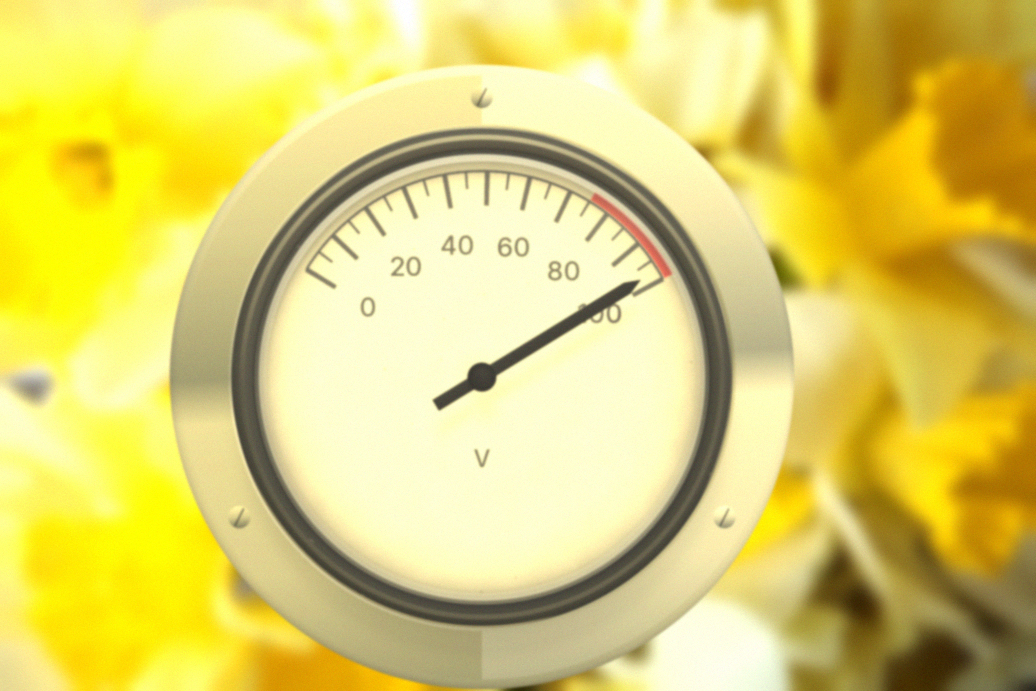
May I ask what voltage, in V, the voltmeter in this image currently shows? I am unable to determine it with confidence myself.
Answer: 97.5 V
